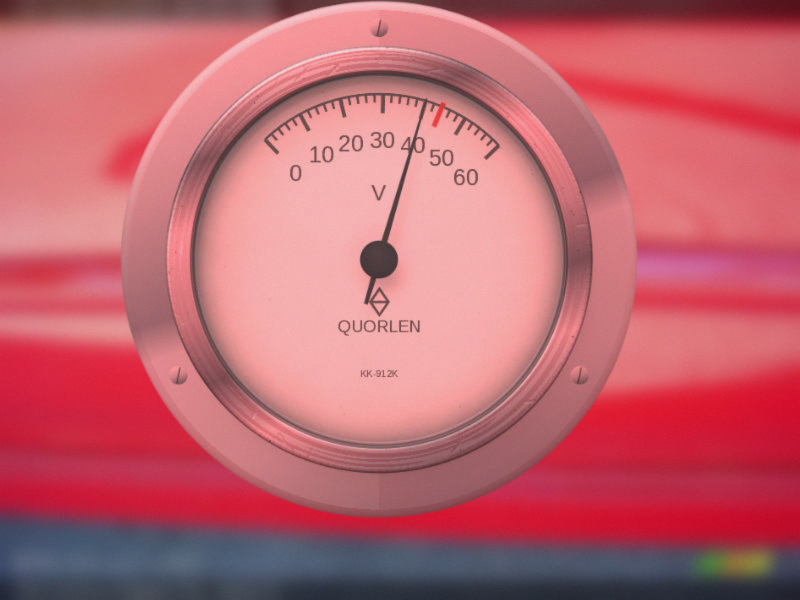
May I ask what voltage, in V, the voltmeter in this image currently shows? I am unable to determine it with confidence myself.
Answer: 40 V
